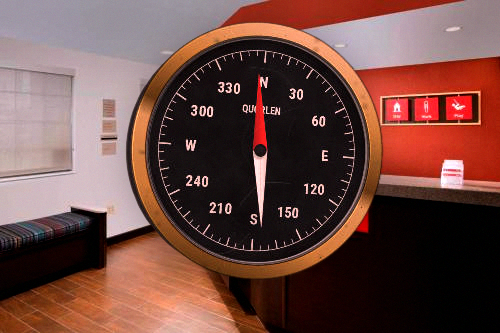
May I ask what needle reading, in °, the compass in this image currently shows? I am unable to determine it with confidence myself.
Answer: 355 °
